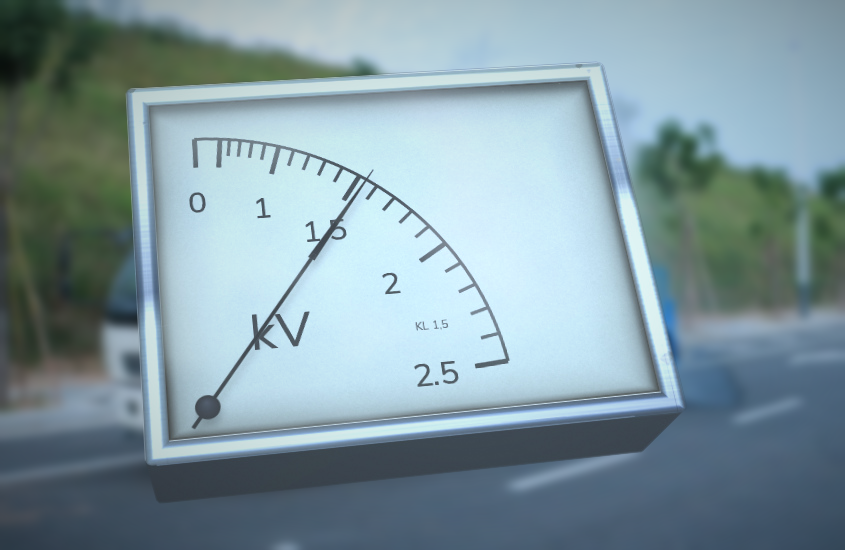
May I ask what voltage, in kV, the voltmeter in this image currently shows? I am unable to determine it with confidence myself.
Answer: 1.55 kV
